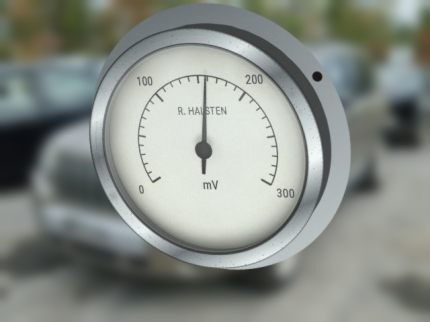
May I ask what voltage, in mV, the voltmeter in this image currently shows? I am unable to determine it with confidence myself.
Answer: 160 mV
